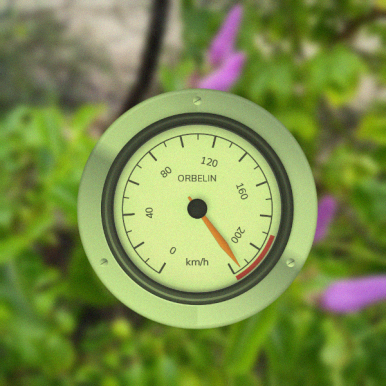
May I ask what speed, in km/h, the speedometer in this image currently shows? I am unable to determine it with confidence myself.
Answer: 215 km/h
